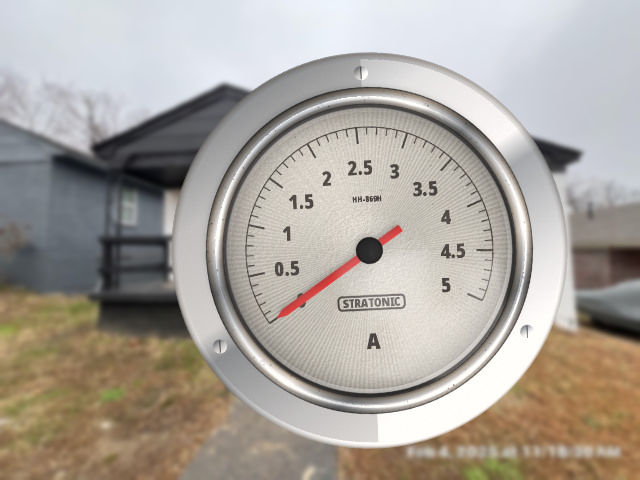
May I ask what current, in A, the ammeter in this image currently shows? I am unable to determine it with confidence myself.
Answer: 0 A
